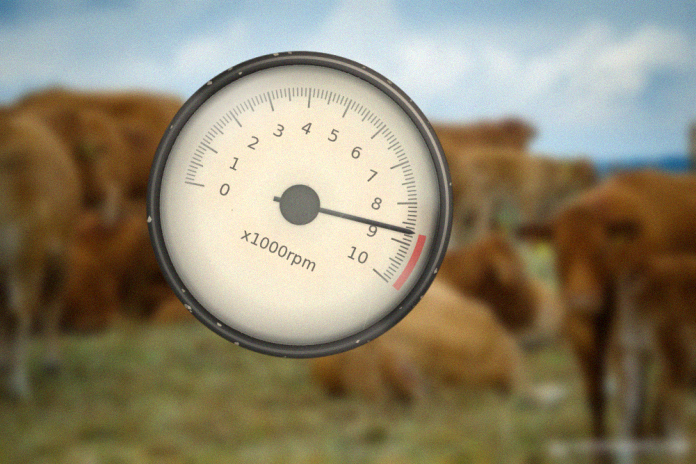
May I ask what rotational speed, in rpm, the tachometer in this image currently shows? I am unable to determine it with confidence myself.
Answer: 8700 rpm
